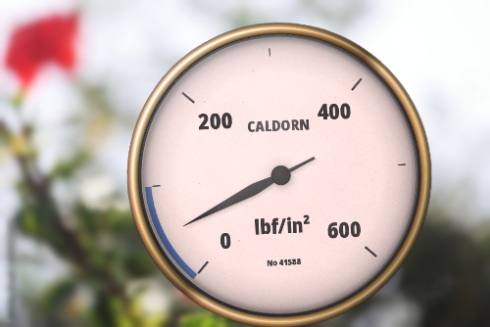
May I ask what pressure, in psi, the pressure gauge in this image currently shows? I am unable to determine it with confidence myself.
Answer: 50 psi
